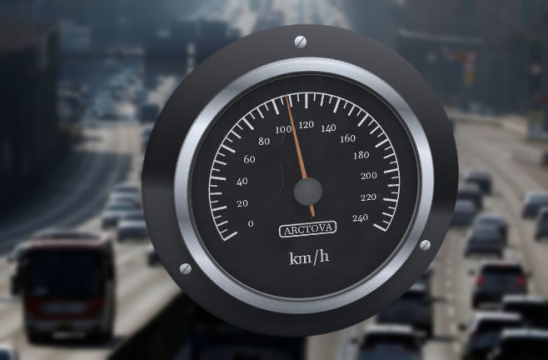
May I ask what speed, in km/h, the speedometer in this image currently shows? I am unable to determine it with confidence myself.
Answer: 107.5 km/h
